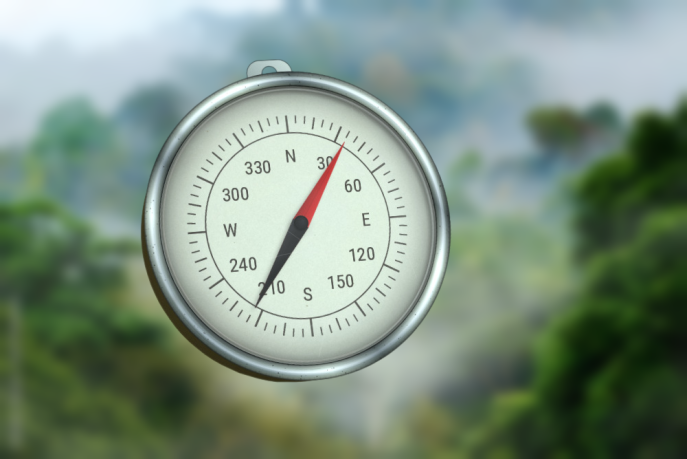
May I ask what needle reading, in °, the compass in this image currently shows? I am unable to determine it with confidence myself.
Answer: 35 °
